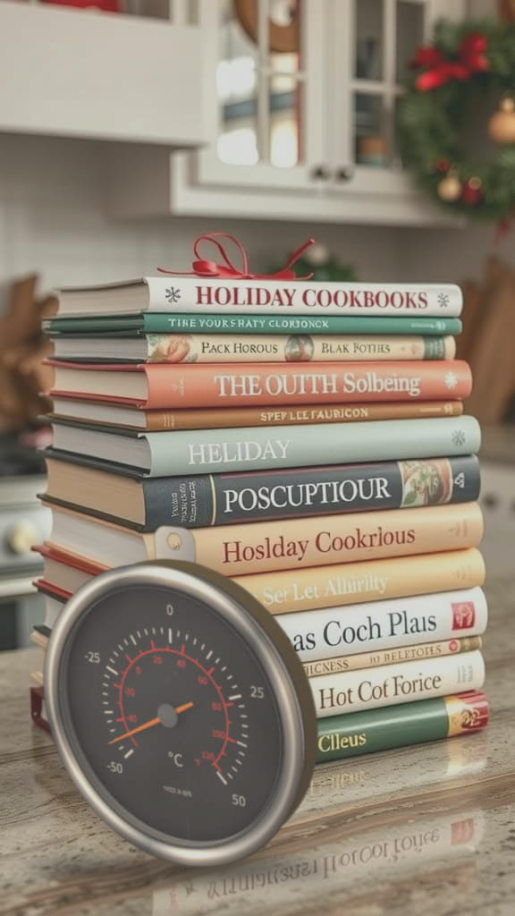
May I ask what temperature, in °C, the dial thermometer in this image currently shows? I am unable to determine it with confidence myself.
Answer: -45 °C
